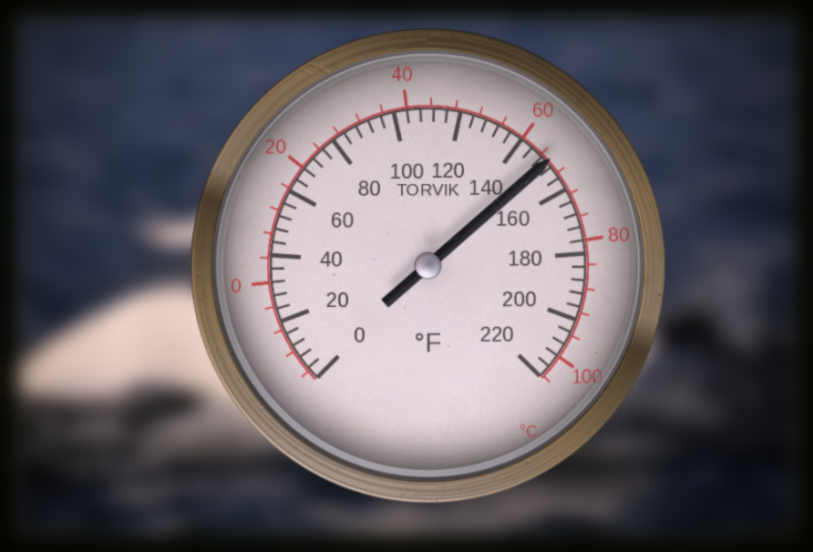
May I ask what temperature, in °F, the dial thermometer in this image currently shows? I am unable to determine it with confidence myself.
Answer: 150 °F
